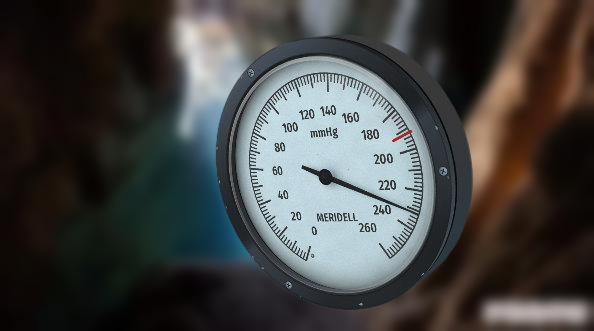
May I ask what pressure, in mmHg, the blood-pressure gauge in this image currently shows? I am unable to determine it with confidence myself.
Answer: 230 mmHg
